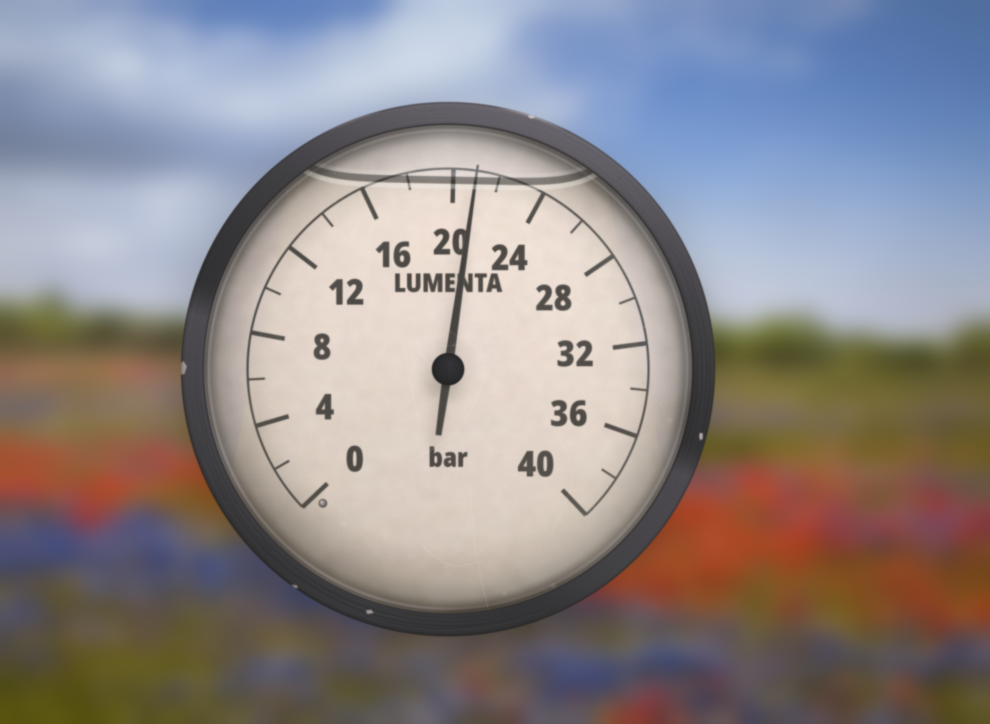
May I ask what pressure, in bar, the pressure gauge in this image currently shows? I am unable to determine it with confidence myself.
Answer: 21 bar
